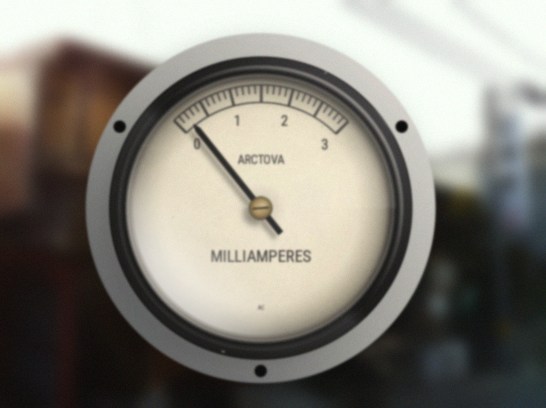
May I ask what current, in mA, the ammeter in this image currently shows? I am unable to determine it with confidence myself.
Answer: 0.2 mA
